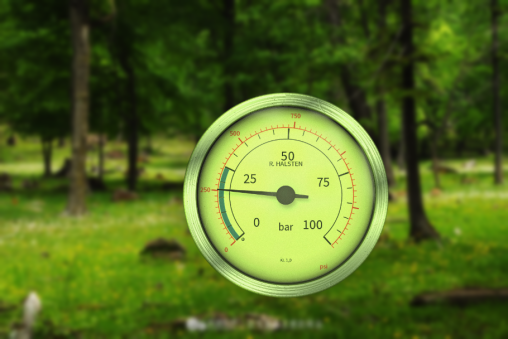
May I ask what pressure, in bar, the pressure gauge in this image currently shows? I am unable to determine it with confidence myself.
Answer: 17.5 bar
